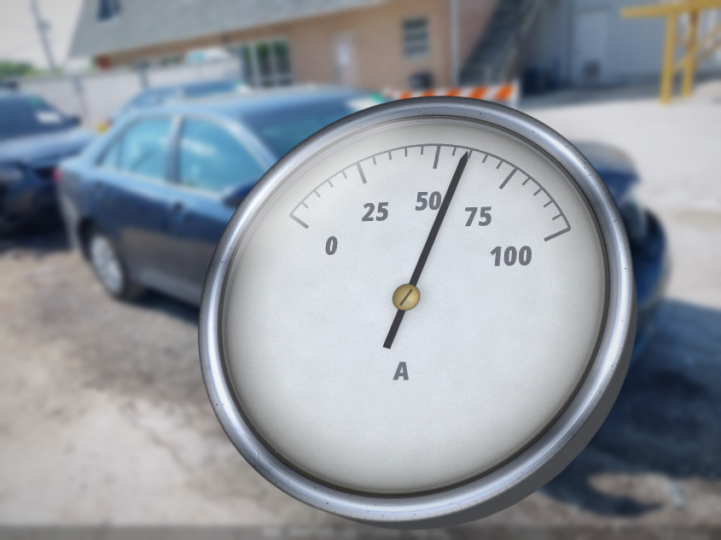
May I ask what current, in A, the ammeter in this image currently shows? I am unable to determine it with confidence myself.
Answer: 60 A
